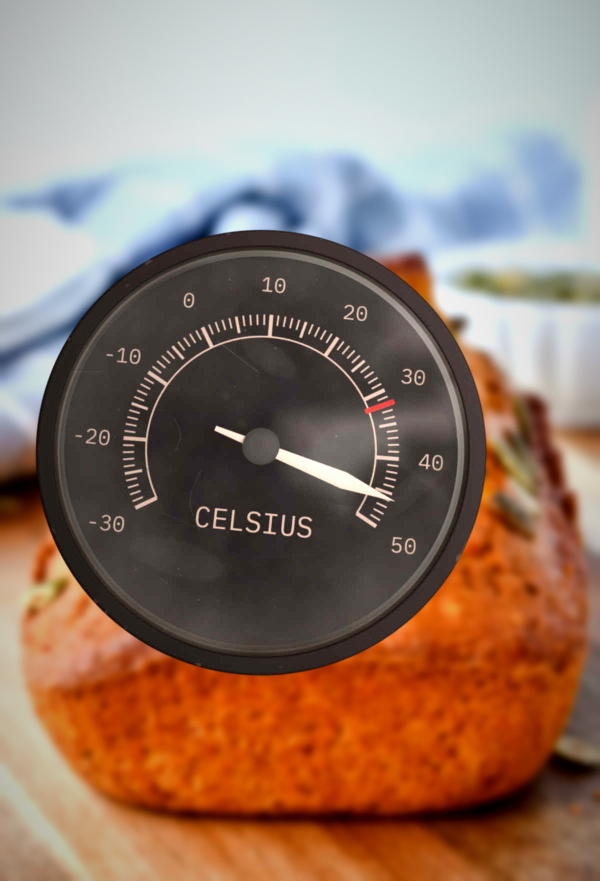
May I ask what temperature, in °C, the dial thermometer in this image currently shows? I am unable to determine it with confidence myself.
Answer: 46 °C
